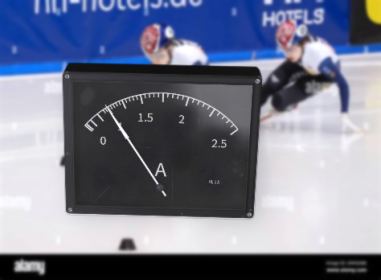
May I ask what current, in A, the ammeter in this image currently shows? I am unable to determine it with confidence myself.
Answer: 1 A
